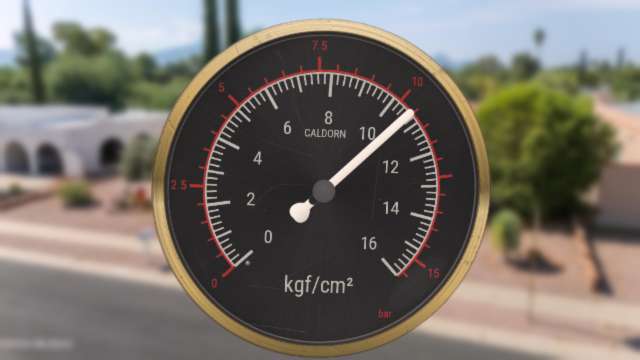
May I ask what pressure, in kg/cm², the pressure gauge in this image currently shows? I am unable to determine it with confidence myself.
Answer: 10.6 kg/cm²
